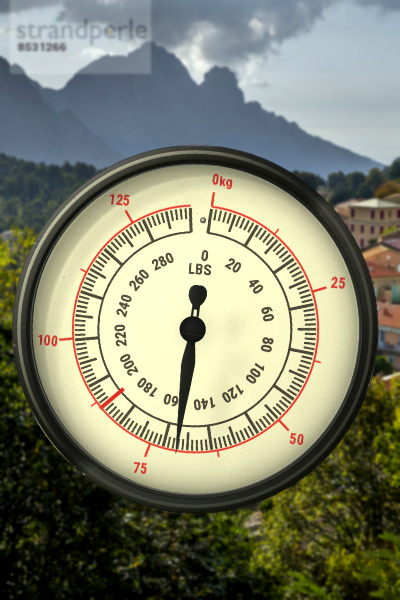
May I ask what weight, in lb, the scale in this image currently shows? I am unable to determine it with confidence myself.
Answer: 154 lb
